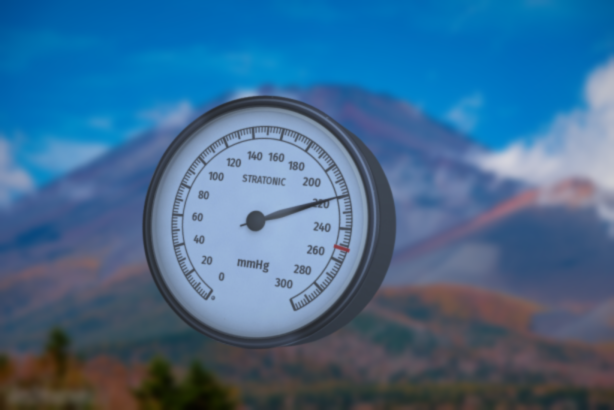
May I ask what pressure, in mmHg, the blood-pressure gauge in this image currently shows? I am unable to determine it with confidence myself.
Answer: 220 mmHg
